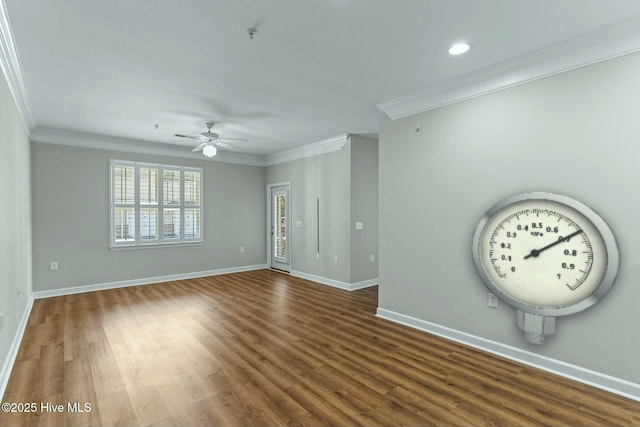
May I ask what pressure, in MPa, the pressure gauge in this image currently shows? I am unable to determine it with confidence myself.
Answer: 0.7 MPa
